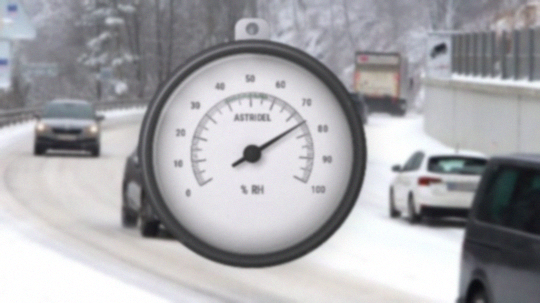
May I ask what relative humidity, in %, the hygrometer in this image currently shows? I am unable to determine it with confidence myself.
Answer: 75 %
